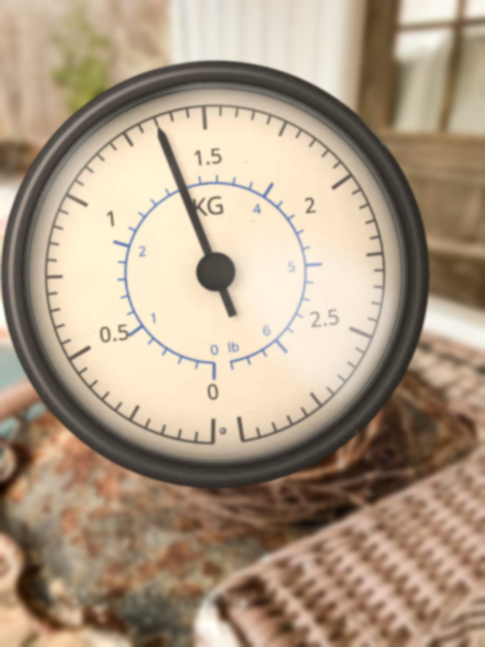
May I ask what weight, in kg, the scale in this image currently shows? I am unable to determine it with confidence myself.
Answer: 1.35 kg
